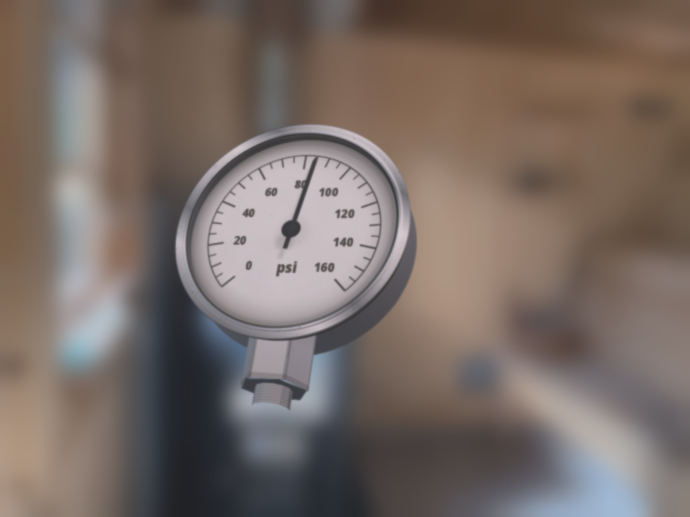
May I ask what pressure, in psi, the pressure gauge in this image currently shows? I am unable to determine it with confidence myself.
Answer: 85 psi
